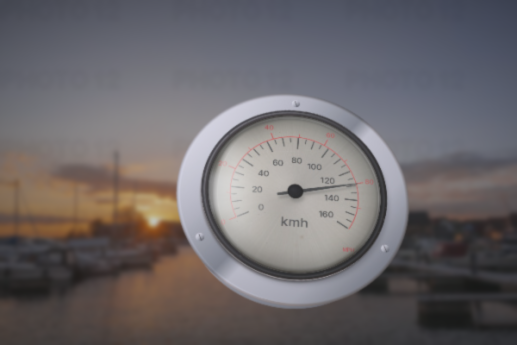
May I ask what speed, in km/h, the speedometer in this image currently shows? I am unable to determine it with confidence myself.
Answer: 130 km/h
